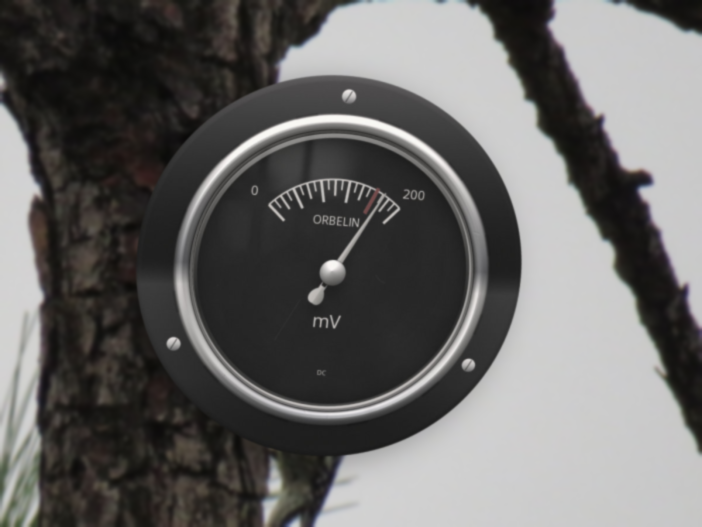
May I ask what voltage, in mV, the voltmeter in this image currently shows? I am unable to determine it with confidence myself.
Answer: 170 mV
